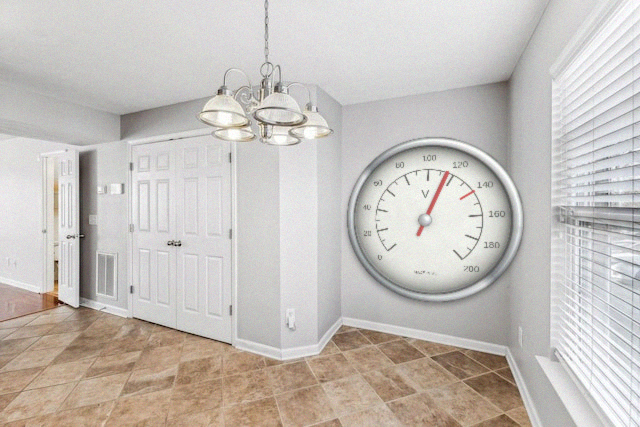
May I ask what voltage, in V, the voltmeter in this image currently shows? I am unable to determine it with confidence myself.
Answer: 115 V
